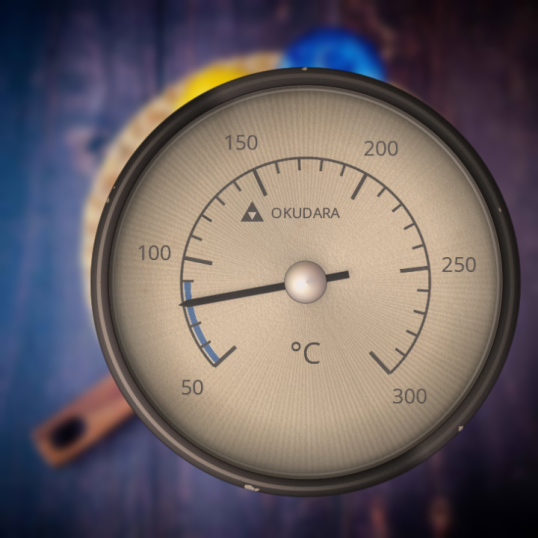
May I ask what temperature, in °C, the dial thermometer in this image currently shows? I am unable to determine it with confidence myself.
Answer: 80 °C
